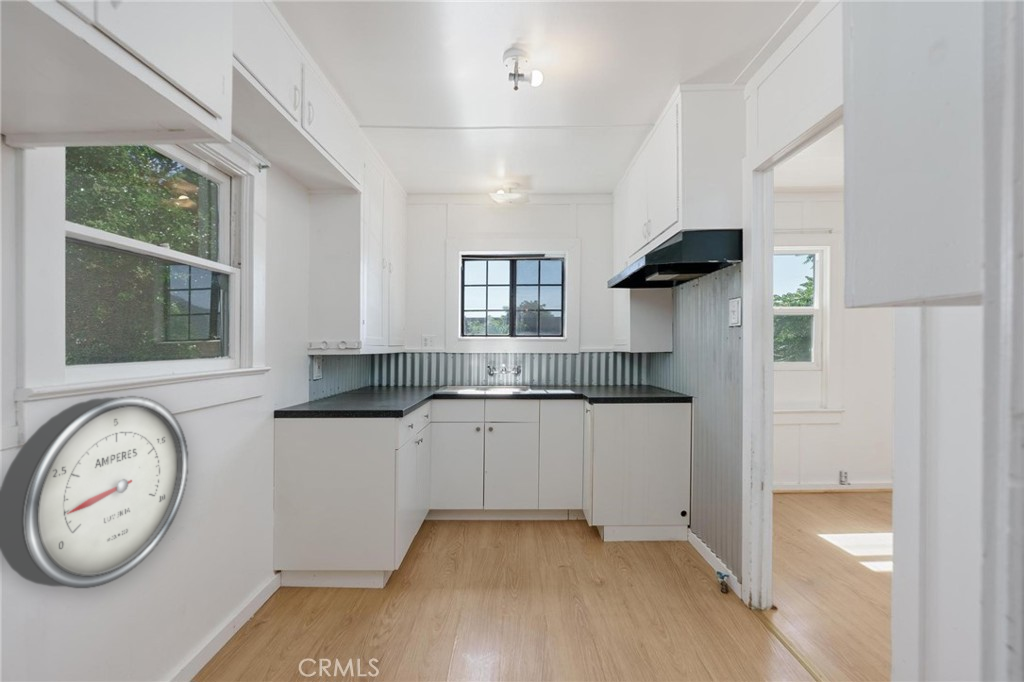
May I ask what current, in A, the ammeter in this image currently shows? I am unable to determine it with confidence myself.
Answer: 1 A
